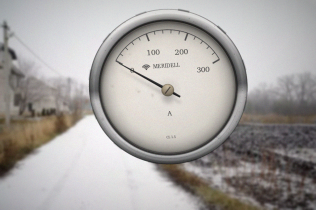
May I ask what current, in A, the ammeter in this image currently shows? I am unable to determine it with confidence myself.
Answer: 0 A
